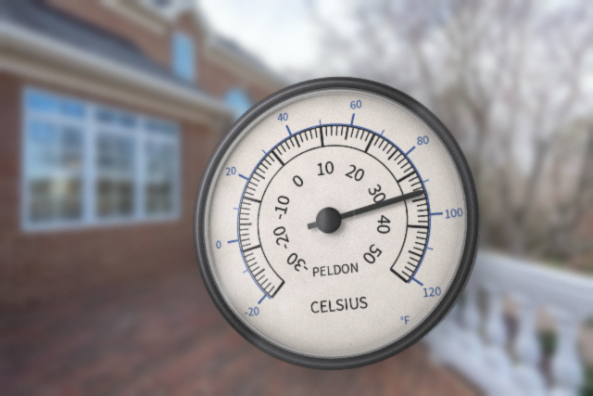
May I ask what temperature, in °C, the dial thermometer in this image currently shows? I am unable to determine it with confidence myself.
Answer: 34 °C
